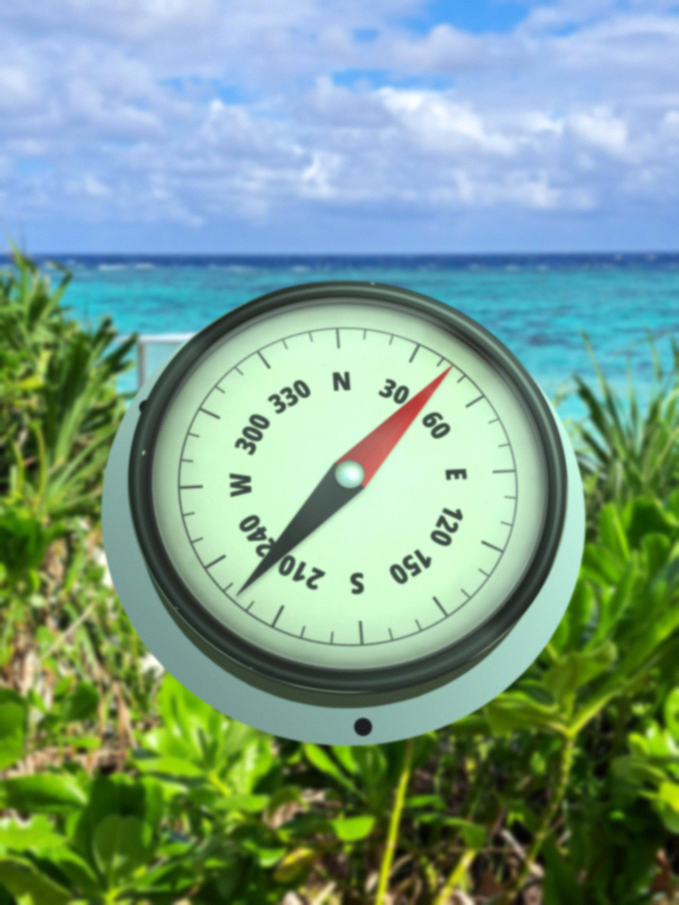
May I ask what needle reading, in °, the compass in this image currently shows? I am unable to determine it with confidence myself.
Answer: 45 °
